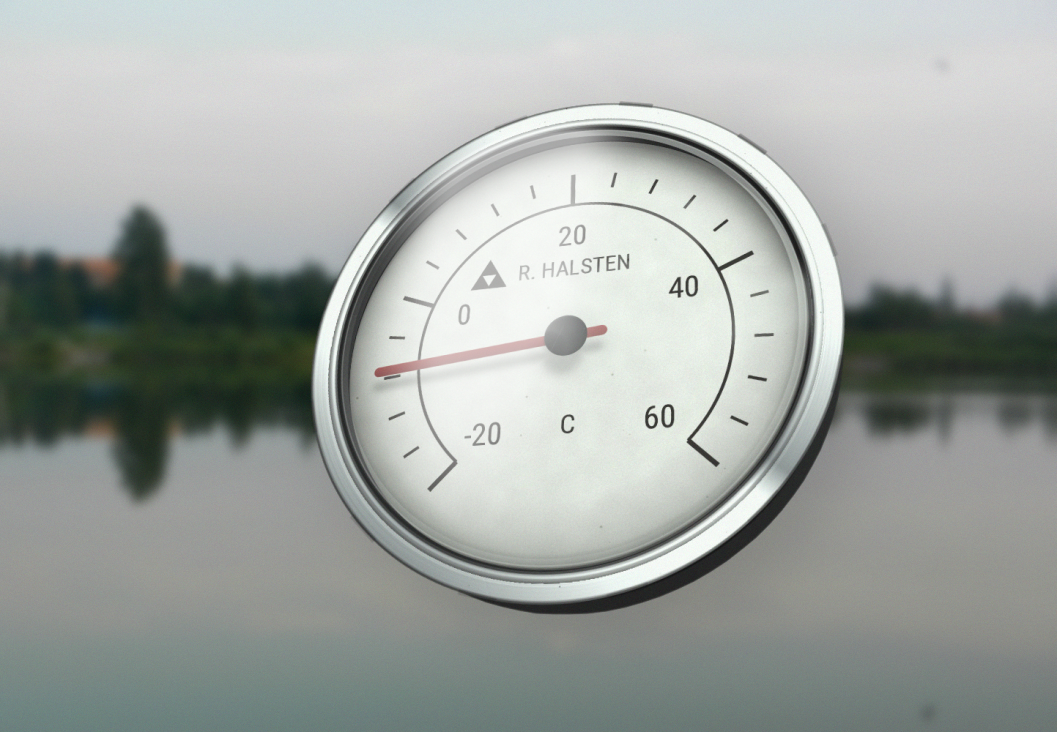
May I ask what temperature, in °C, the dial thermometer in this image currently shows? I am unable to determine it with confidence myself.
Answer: -8 °C
